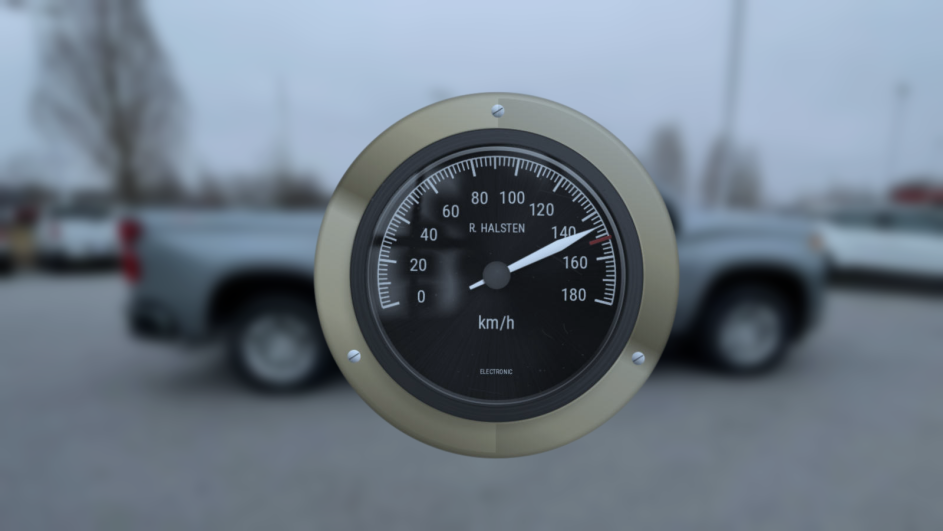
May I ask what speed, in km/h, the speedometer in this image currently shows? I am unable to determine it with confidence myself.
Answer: 146 km/h
